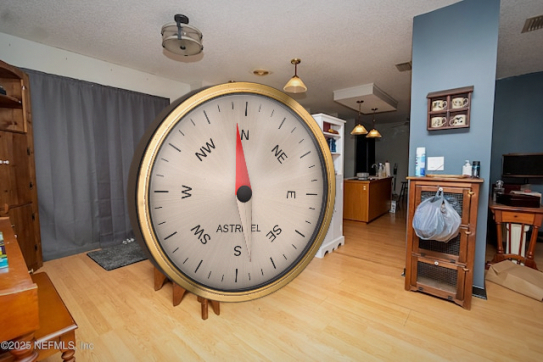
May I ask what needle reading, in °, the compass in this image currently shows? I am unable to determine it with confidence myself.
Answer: 350 °
